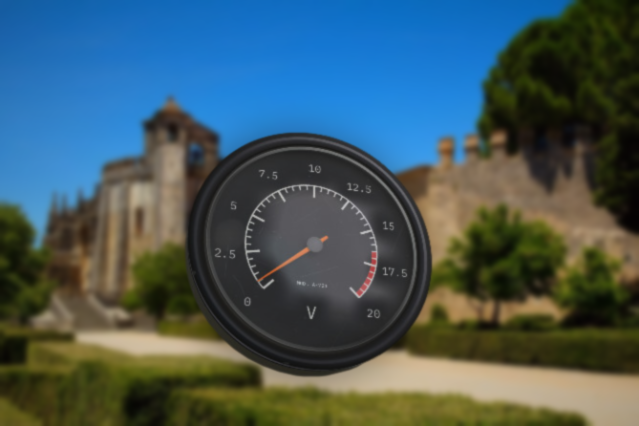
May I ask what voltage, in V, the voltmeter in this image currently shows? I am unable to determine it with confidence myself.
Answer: 0.5 V
